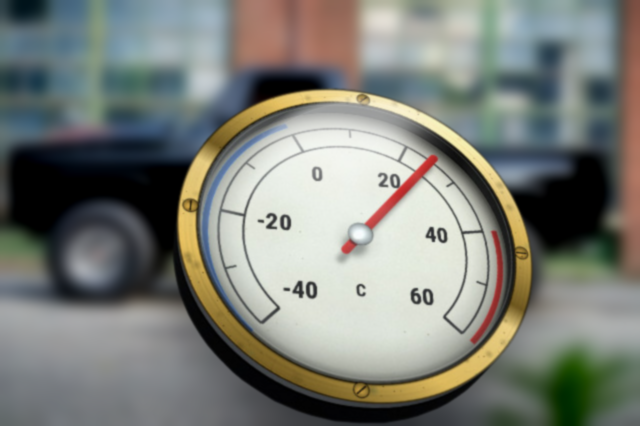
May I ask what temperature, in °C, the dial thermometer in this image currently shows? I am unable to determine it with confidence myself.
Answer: 25 °C
